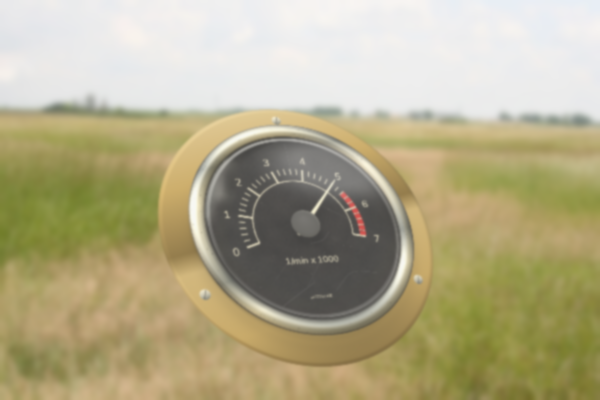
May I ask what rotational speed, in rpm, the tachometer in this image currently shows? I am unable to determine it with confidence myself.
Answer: 5000 rpm
